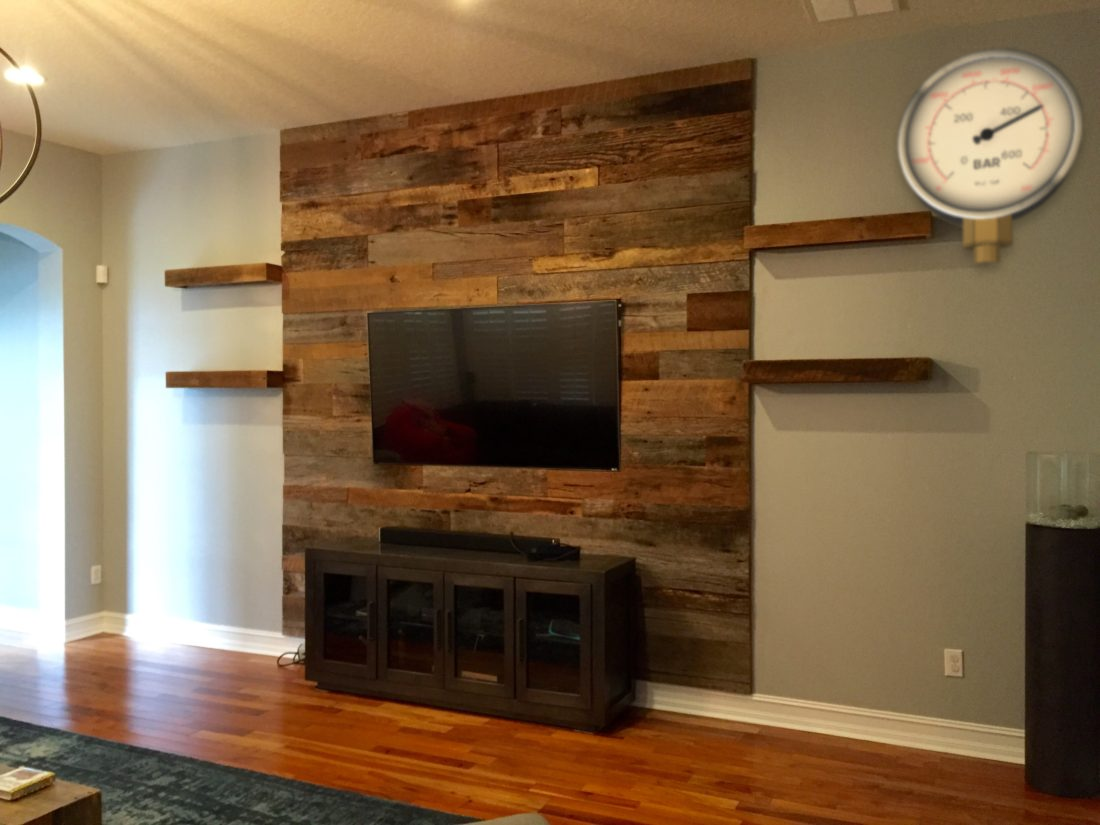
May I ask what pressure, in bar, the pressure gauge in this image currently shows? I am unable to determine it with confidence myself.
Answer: 450 bar
